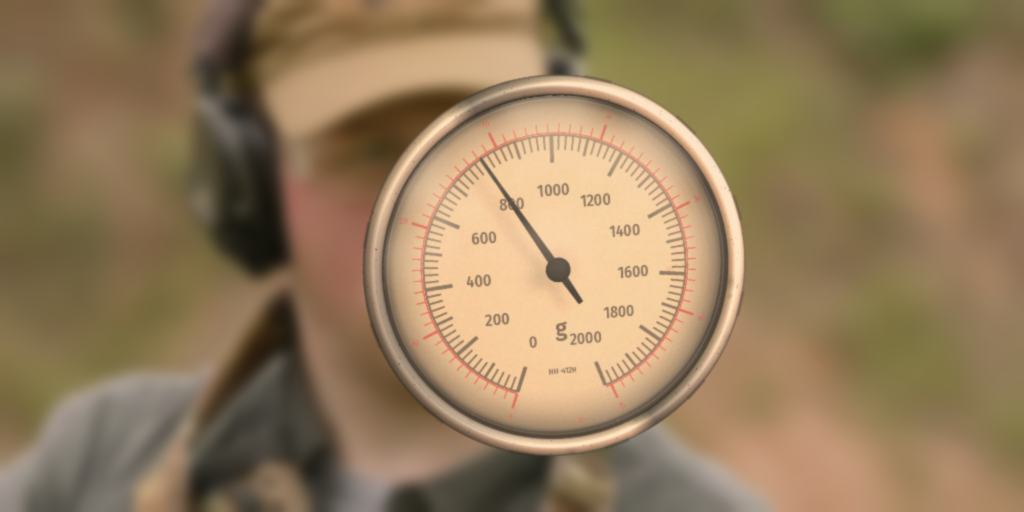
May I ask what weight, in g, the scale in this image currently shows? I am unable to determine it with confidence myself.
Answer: 800 g
